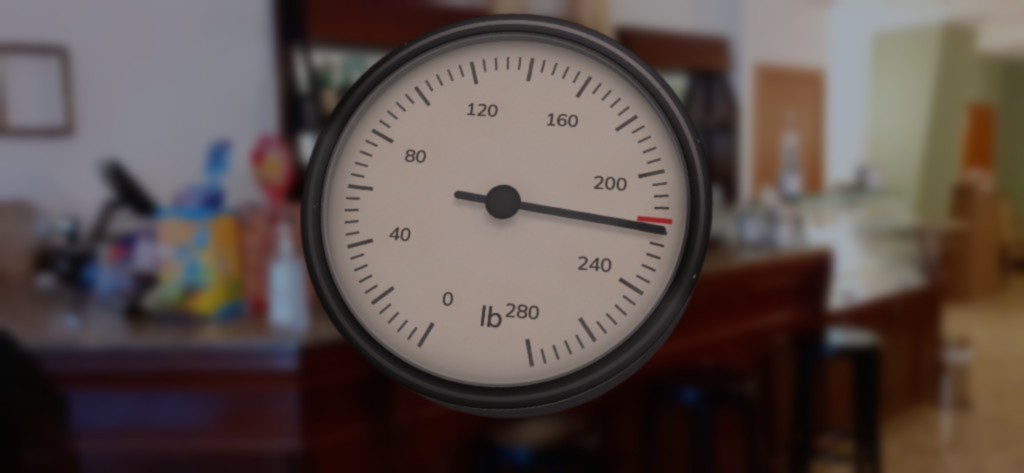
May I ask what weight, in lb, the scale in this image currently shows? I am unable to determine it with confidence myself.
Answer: 220 lb
